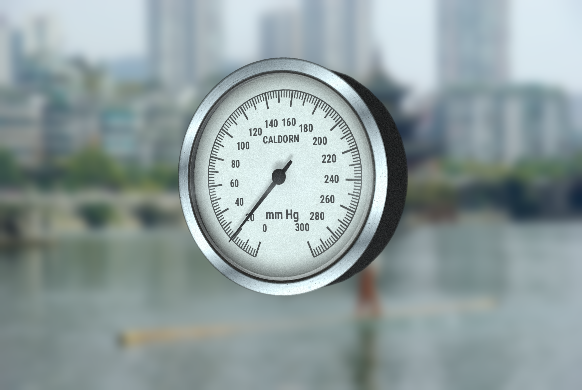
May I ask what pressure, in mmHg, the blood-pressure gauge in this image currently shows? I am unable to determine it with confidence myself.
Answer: 20 mmHg
